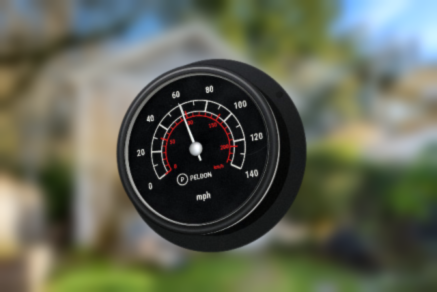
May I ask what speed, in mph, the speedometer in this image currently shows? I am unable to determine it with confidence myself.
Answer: 60 mph
